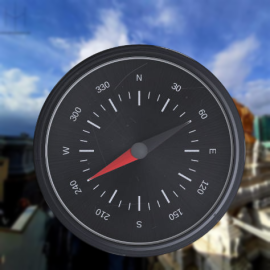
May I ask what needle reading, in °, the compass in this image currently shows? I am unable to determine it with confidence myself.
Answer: 240 °
